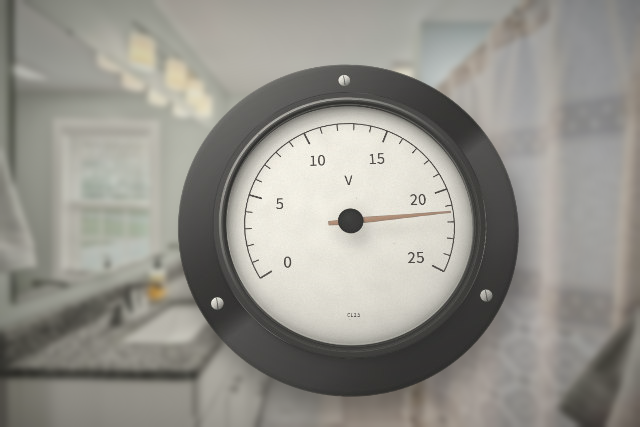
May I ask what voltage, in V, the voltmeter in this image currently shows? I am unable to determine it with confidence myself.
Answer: 21.5 V
